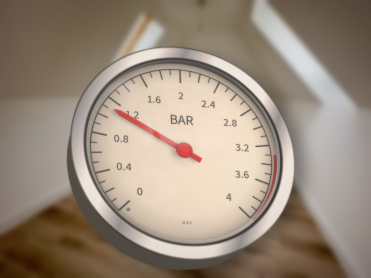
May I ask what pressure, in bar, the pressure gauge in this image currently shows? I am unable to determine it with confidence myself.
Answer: 1.1 bar
